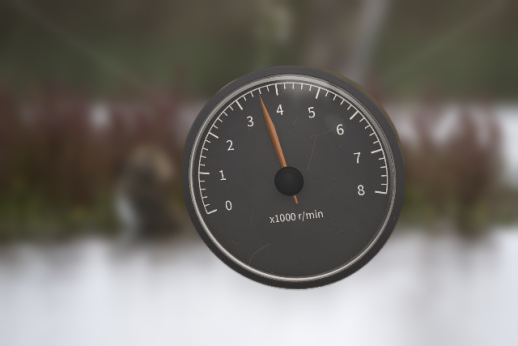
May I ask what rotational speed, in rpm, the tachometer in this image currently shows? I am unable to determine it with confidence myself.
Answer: 3600 rpm
